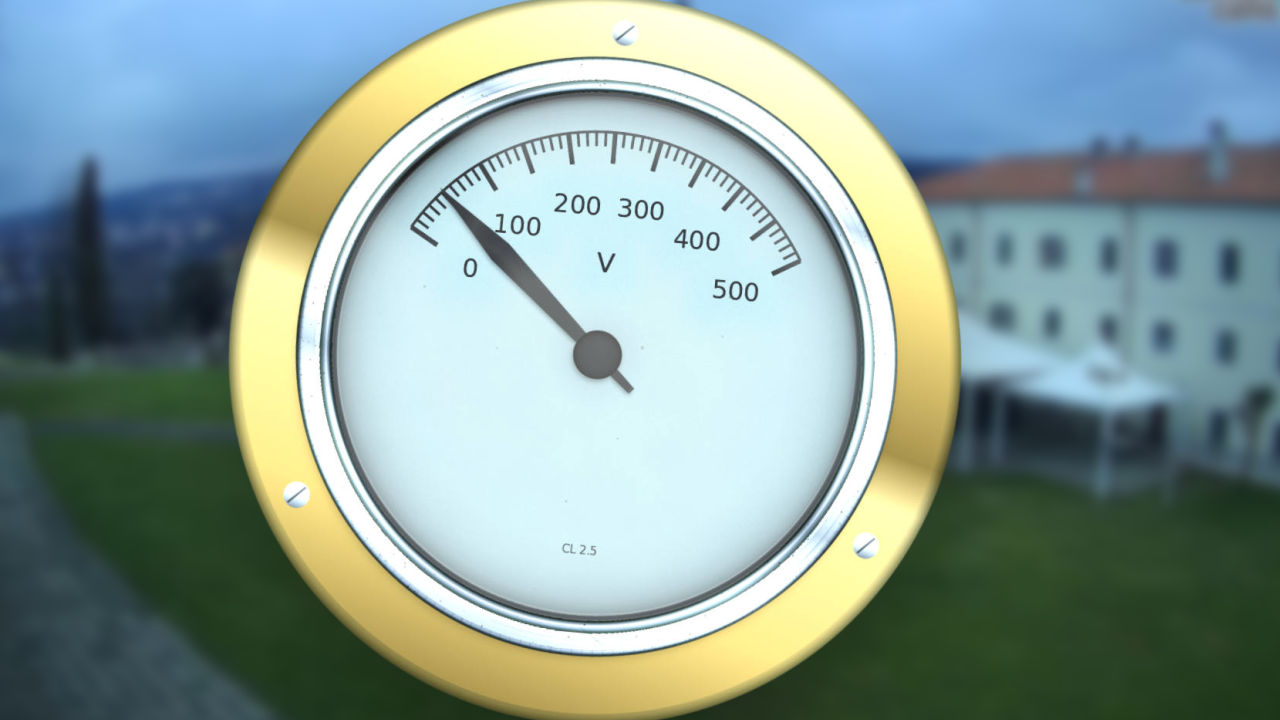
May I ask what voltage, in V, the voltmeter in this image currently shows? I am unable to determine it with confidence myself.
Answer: 50 V
